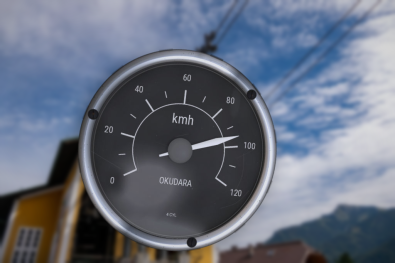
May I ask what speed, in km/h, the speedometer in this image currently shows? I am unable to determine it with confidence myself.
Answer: 95 km/h
